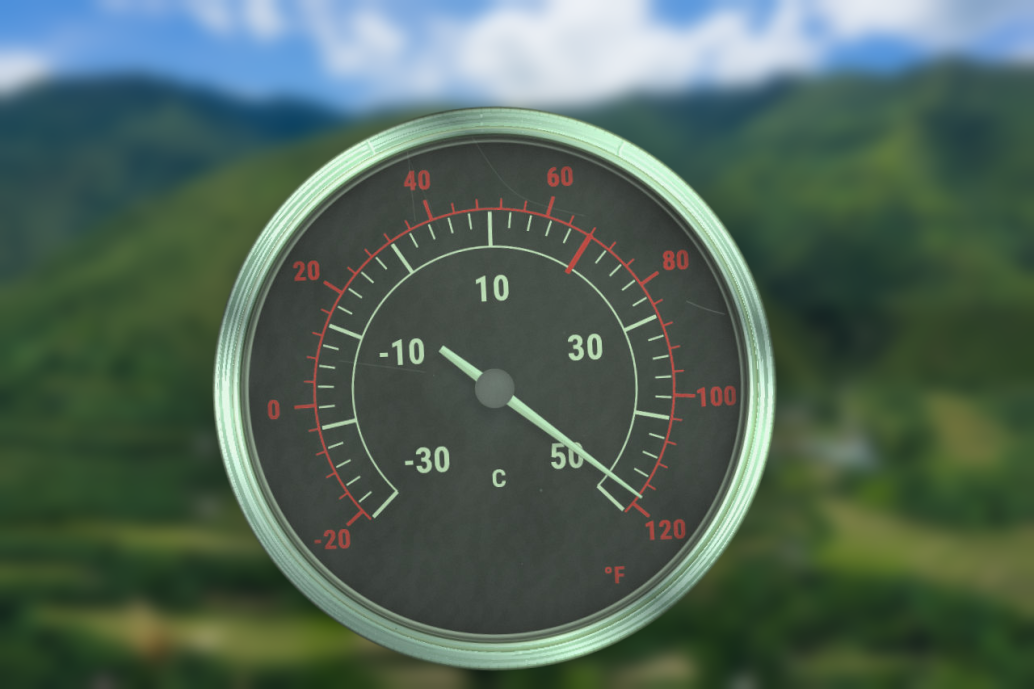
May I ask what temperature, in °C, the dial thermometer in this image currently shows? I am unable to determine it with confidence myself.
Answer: 48 °C
